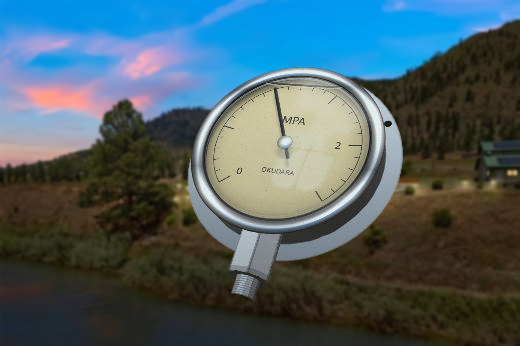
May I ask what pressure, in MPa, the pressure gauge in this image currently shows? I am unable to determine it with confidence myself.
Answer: 1 MPa
